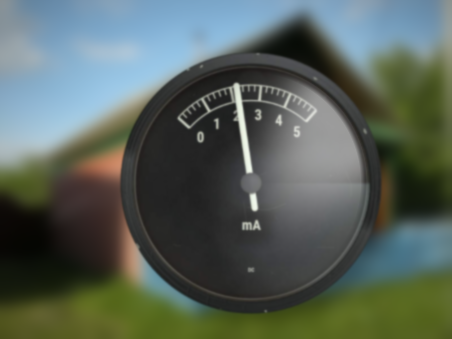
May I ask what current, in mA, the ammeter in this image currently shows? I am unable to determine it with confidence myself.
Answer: 2.2 mA
